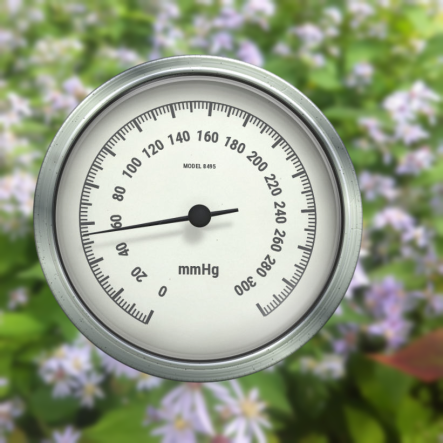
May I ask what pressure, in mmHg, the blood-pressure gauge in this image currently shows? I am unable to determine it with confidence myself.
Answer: 54 mmHg
